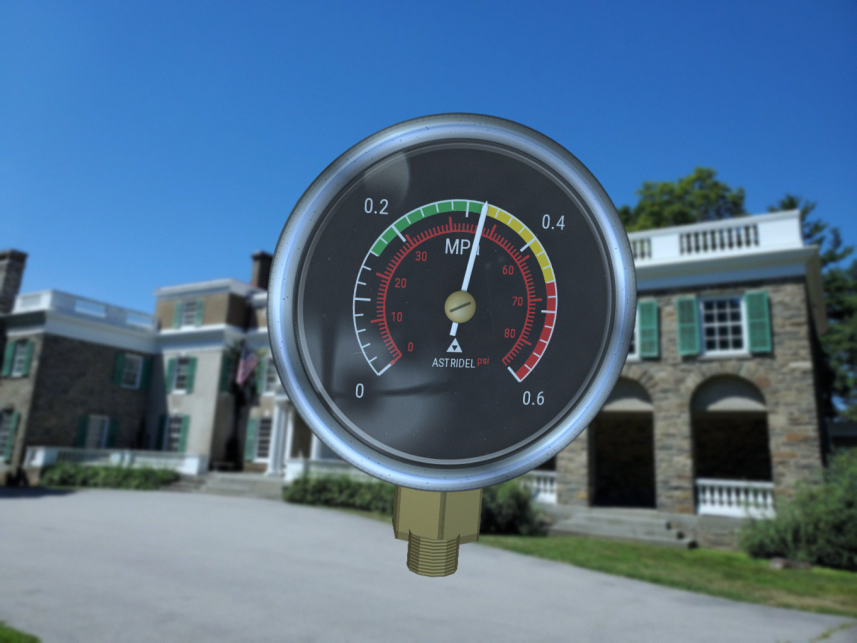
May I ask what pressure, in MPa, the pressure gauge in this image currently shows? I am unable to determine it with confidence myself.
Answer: 0.32 MPa
